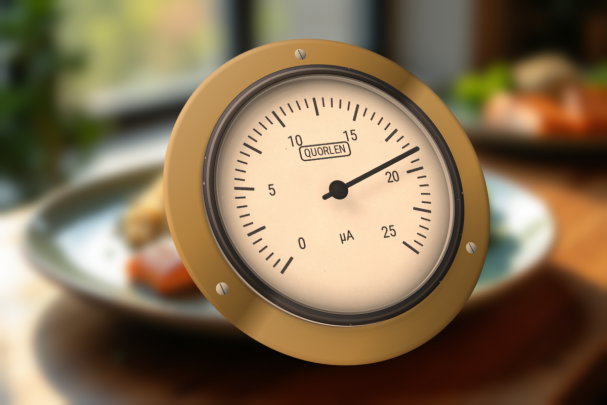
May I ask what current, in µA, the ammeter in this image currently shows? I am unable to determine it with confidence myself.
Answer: 19 µA
